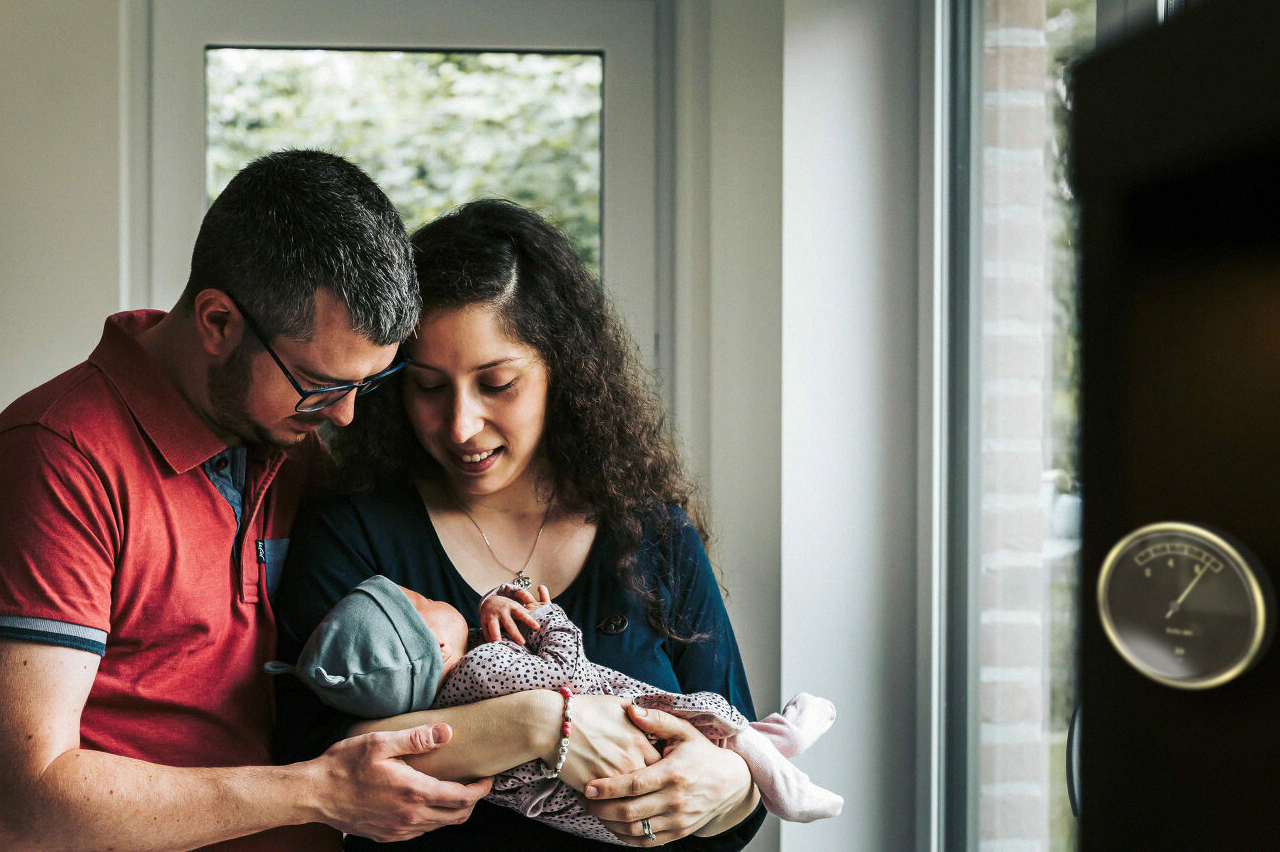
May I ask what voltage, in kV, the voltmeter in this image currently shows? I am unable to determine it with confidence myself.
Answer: 9 kV
